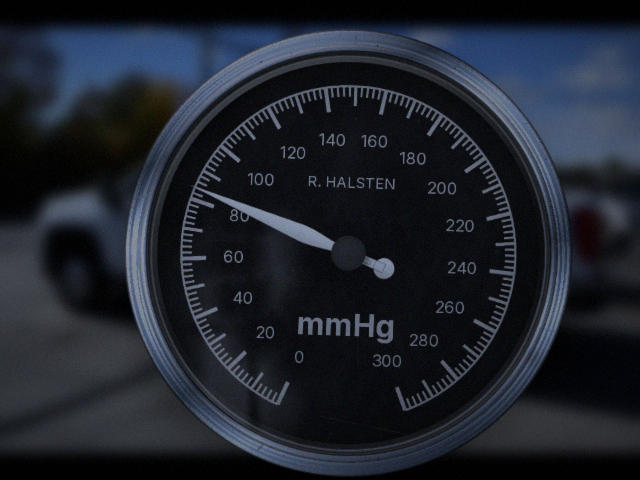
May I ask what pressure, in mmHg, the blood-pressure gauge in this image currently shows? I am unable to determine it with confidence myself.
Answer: 84 mmHg
